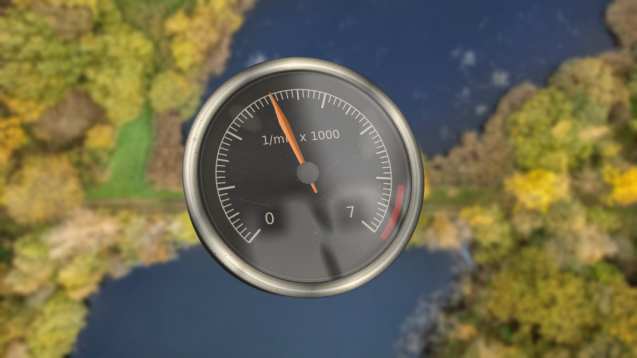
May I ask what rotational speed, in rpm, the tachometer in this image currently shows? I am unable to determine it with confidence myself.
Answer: 3000 rpm
